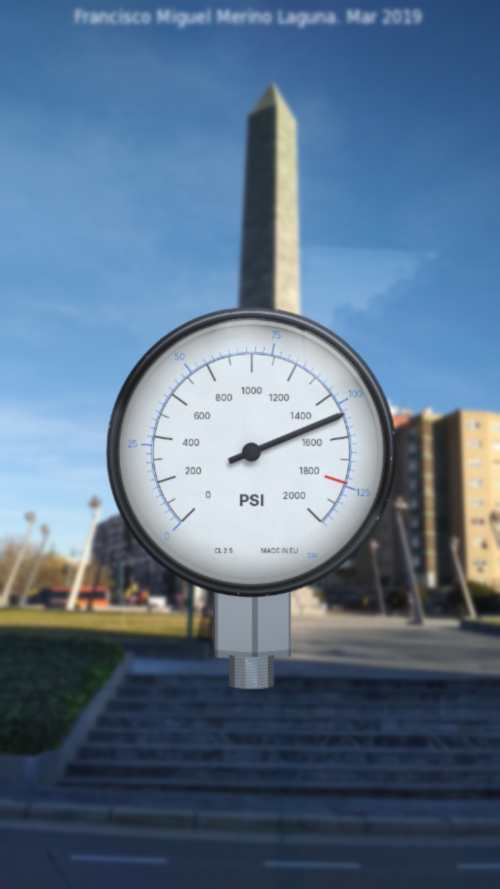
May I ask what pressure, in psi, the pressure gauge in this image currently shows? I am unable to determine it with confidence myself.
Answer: 1500 psi
